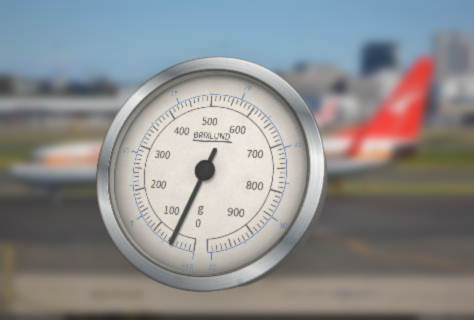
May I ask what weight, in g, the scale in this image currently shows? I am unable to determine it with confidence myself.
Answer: 50 g
